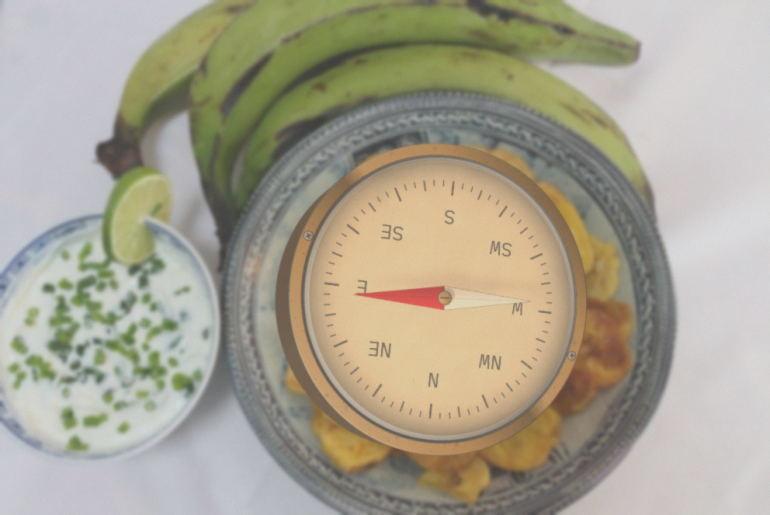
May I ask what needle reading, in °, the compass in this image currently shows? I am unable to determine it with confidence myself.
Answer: 85 °
